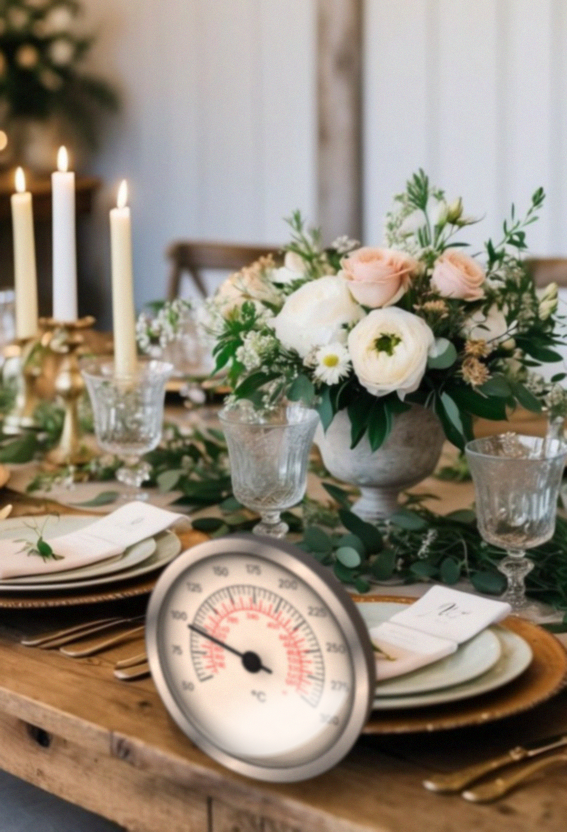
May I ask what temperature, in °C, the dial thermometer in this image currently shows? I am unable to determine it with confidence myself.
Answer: 100 °C
